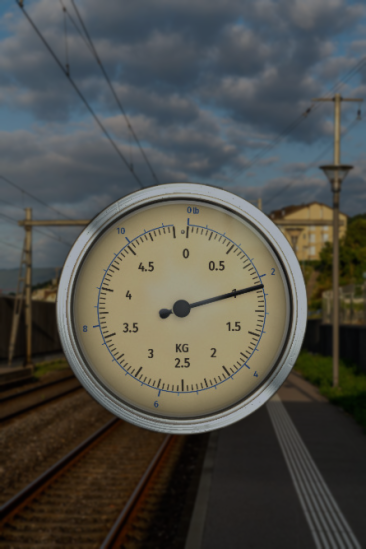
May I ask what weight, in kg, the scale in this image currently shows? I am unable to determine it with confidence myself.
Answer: 1 kg
